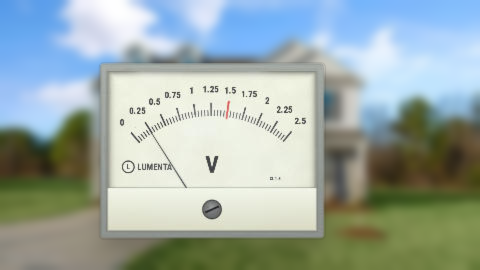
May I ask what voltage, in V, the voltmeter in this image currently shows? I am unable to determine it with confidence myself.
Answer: 0.25 V
